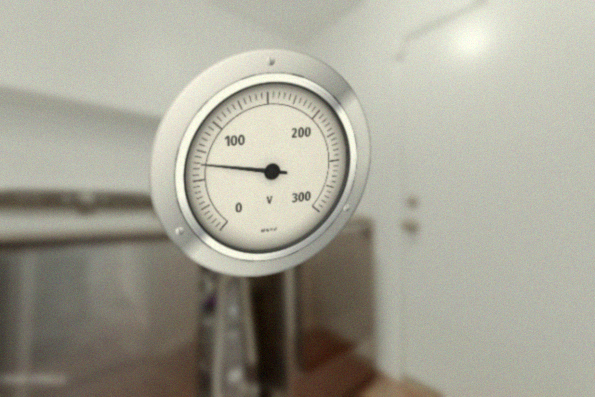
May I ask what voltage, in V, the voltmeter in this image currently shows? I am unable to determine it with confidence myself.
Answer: 65 V
